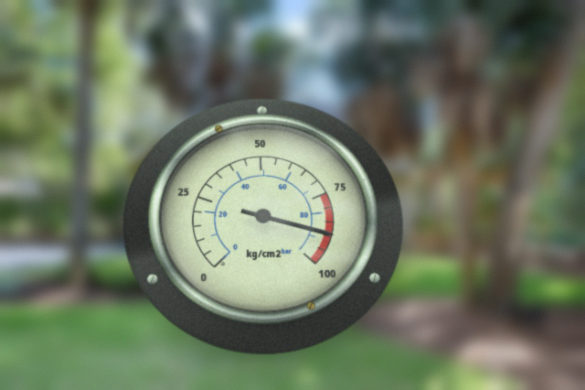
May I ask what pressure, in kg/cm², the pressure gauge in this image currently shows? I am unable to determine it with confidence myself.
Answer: 90 kg/cm²
